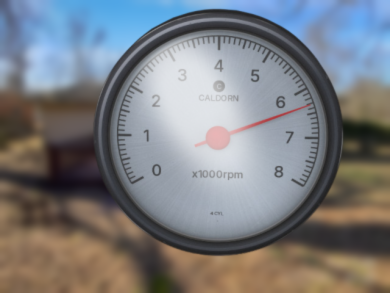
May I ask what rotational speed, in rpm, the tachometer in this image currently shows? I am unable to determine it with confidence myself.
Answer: 6300 rpm
